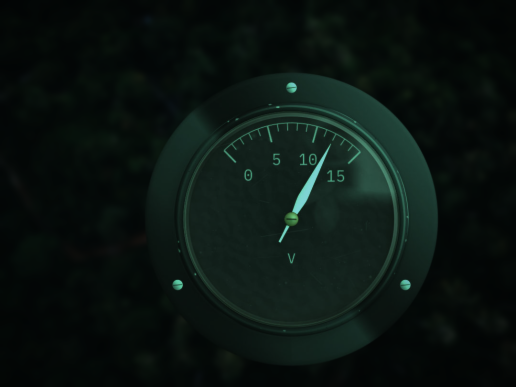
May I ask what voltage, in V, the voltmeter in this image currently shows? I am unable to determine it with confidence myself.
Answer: 12 V
